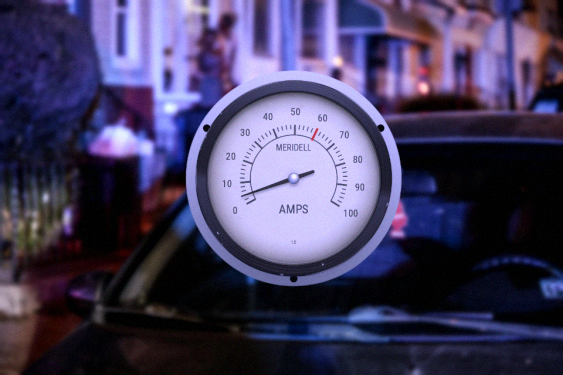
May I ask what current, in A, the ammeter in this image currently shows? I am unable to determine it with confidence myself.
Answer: 4 A
